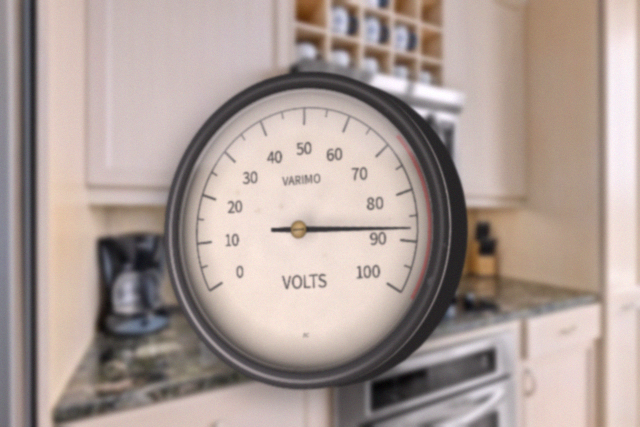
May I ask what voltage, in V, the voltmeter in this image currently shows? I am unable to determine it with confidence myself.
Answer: 87.5 V
